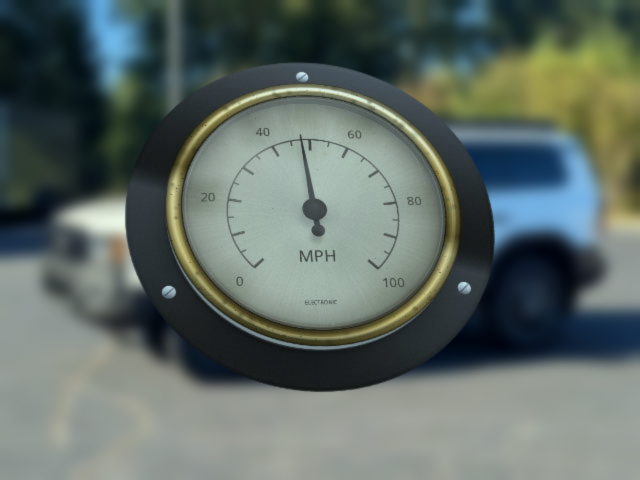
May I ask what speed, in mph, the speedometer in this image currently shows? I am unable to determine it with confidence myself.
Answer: 47.5 mph
